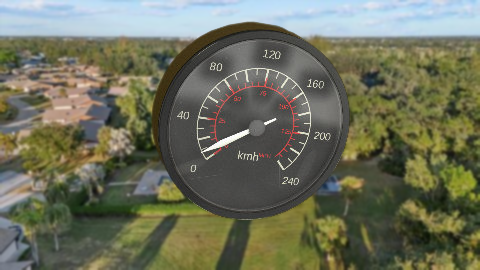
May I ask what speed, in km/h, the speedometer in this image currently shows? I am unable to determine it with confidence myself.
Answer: 10 km/h
